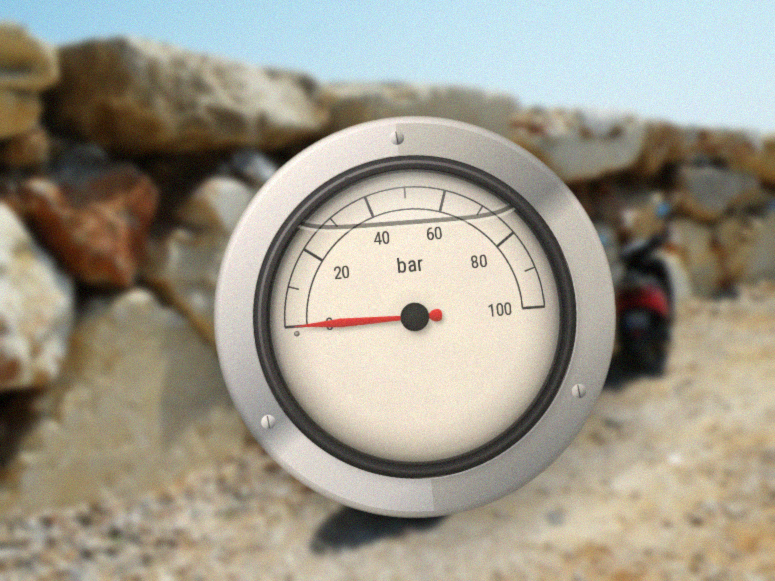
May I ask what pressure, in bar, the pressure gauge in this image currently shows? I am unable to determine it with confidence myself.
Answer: 0 bar
